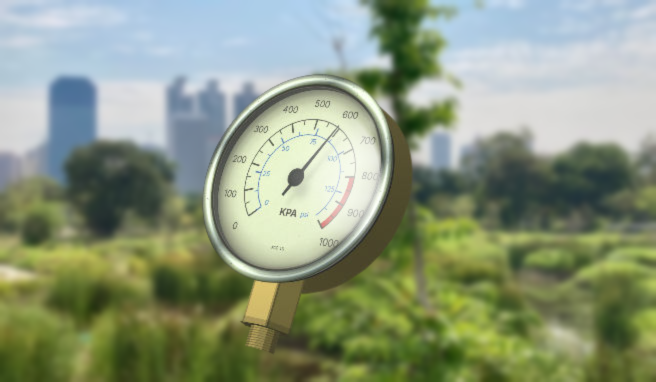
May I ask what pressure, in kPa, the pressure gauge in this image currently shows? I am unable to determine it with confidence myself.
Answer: 600 kPa
